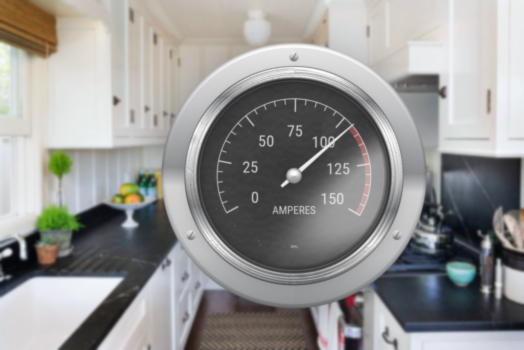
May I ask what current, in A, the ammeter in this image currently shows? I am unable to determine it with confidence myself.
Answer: 105 A
